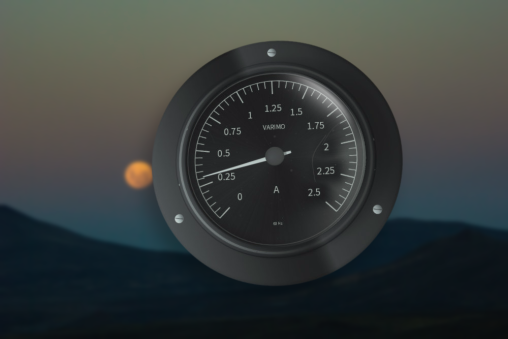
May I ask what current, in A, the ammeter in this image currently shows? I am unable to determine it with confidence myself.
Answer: 0.3 A
